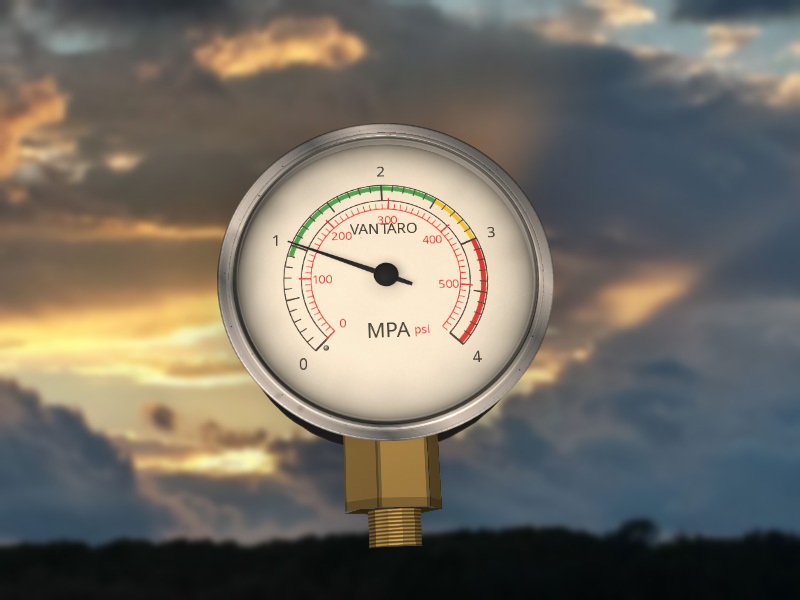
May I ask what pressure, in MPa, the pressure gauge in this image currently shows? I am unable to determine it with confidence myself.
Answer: 1 MPa
